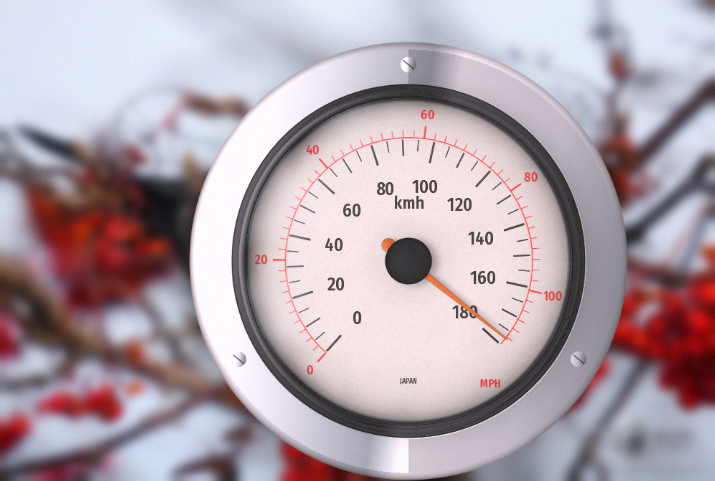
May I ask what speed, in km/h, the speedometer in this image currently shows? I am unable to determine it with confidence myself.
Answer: 177.5 km/h
